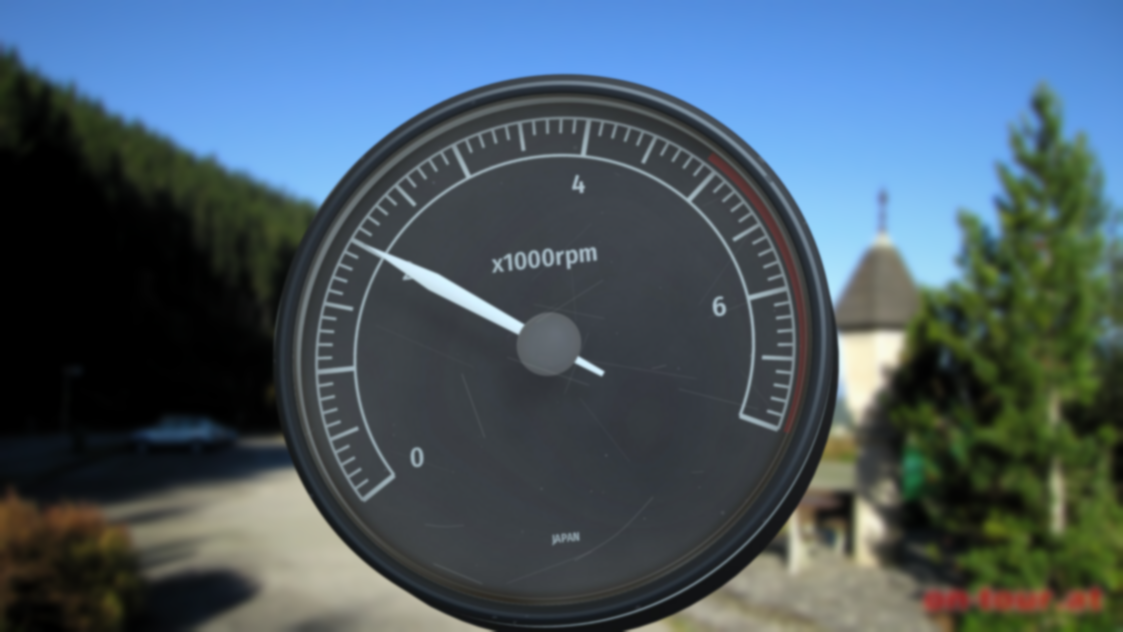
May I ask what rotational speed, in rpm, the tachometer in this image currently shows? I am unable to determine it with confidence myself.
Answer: 2000 rpm
